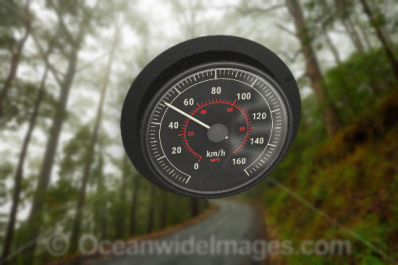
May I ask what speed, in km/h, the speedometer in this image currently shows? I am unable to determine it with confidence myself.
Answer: 52 km/h
